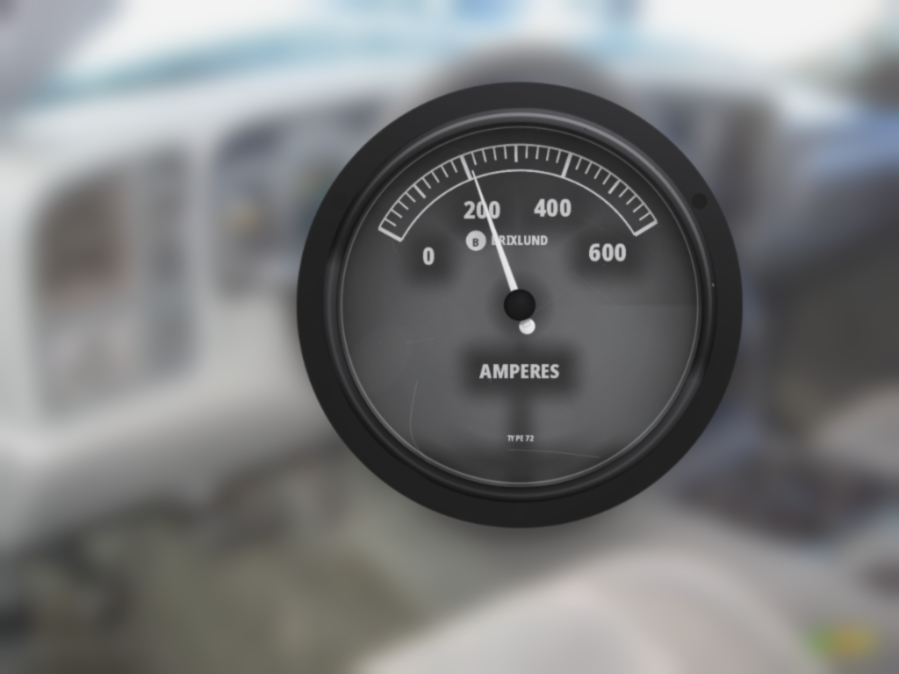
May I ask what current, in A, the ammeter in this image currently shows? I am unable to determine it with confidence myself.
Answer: 210 A
